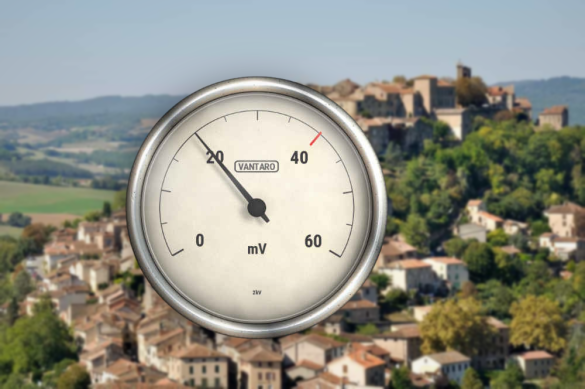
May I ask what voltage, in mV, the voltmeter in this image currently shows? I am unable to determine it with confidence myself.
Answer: 20 mV
